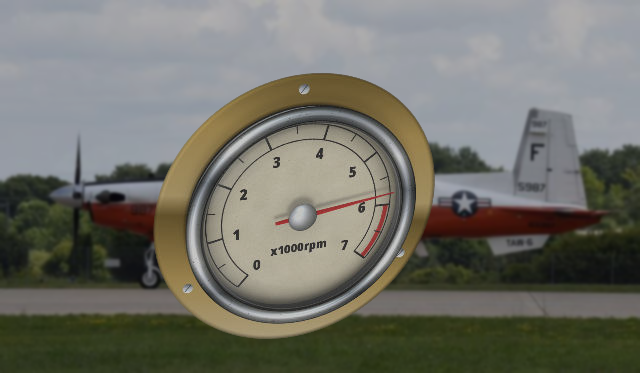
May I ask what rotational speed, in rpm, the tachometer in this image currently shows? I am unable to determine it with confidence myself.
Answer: 5750 rpm
